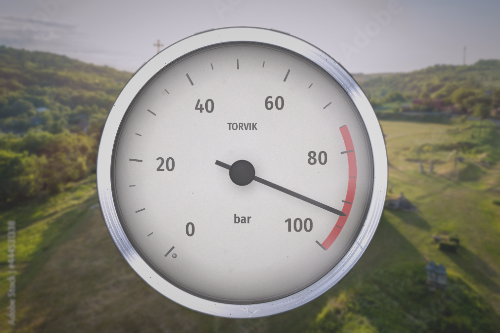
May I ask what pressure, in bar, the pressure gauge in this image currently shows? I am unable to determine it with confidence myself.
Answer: 92.5 bar
